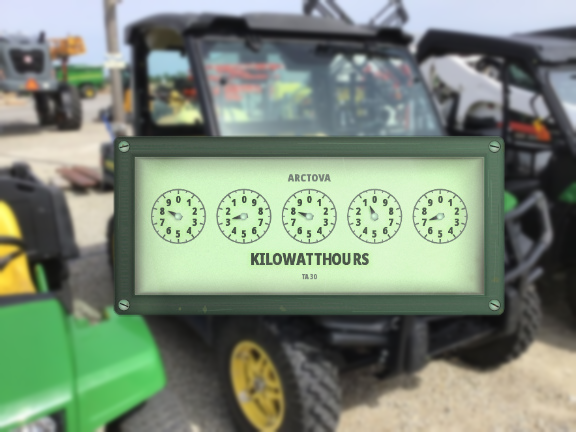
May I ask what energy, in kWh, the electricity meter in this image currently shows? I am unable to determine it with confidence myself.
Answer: 82807 kWh
